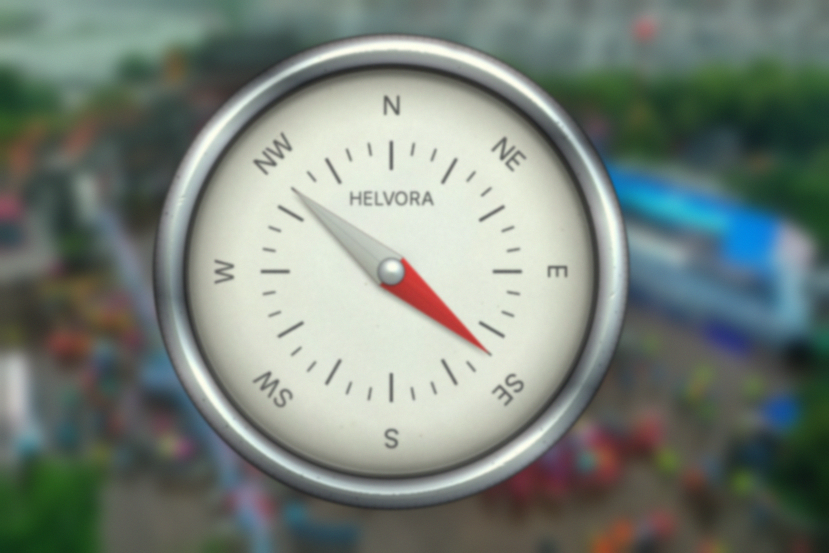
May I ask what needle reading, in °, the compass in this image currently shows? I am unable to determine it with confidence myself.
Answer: 130 °
